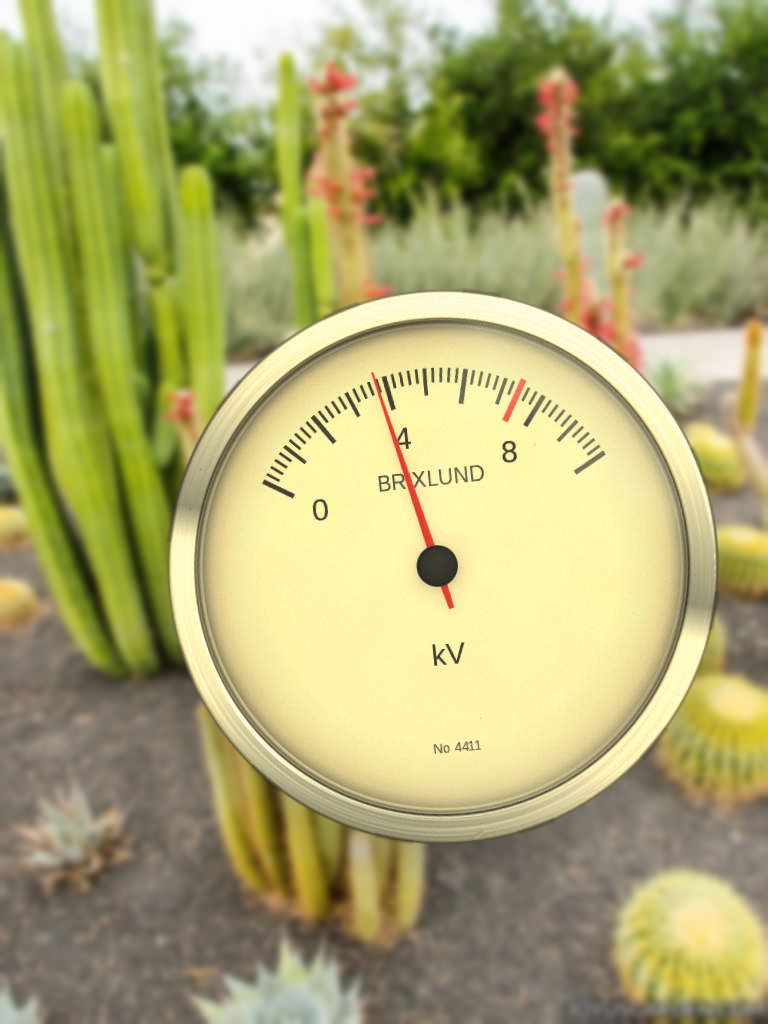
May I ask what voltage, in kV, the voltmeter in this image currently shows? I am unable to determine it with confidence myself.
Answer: 3.8 kV
